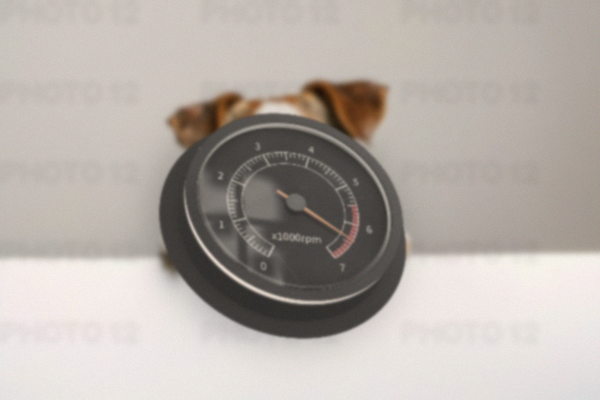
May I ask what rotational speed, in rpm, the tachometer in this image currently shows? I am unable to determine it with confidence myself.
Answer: 6500 rpm
